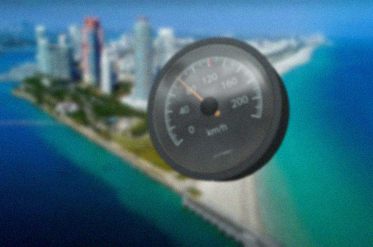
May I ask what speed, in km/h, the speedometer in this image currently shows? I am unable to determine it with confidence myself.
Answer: 80 km/h
